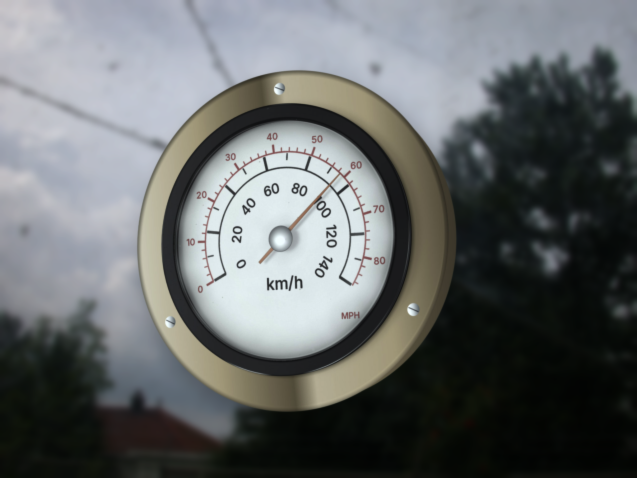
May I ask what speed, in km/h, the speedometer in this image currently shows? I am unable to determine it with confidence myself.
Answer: 95 km/h
